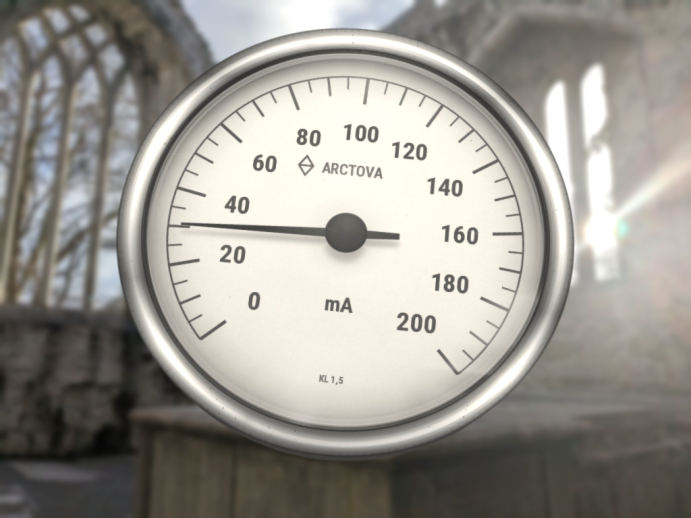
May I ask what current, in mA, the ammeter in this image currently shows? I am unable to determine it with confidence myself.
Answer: 30 mA
